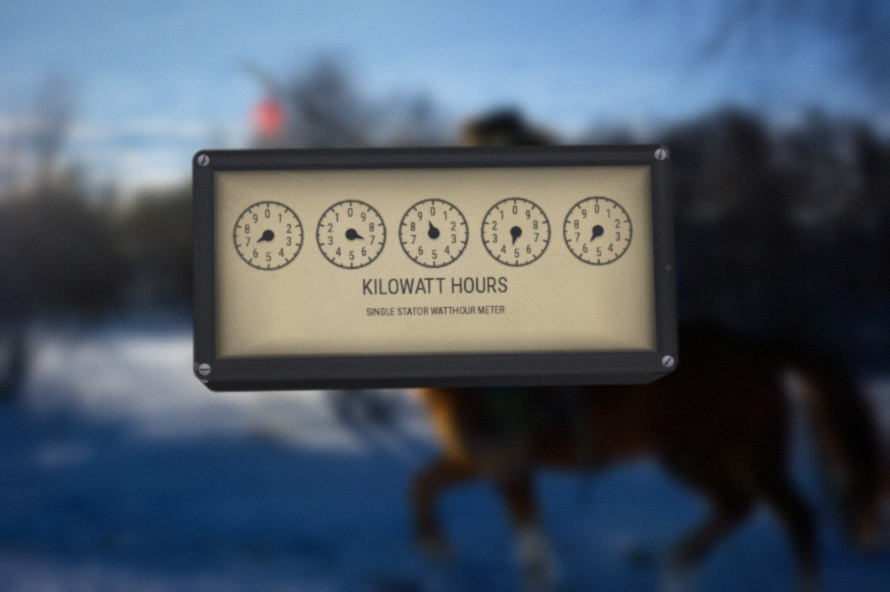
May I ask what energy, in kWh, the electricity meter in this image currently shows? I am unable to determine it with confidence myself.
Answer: 66946 kWh
